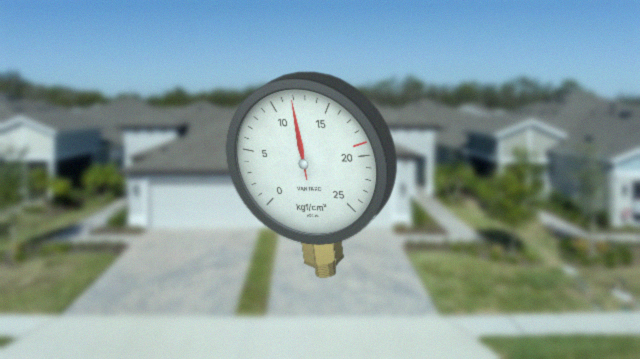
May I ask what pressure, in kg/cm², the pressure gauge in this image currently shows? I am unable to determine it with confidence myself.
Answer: 12 kg/cm²
